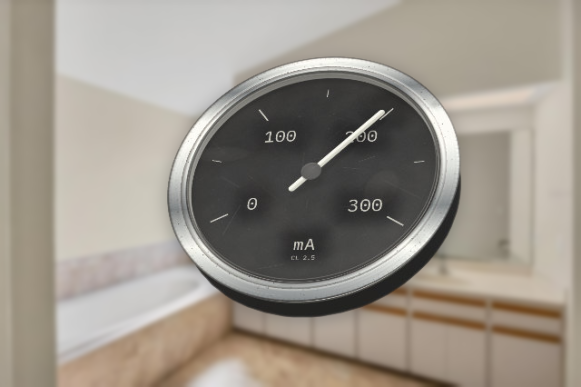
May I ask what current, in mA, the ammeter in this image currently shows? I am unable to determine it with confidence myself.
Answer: 200 mA
